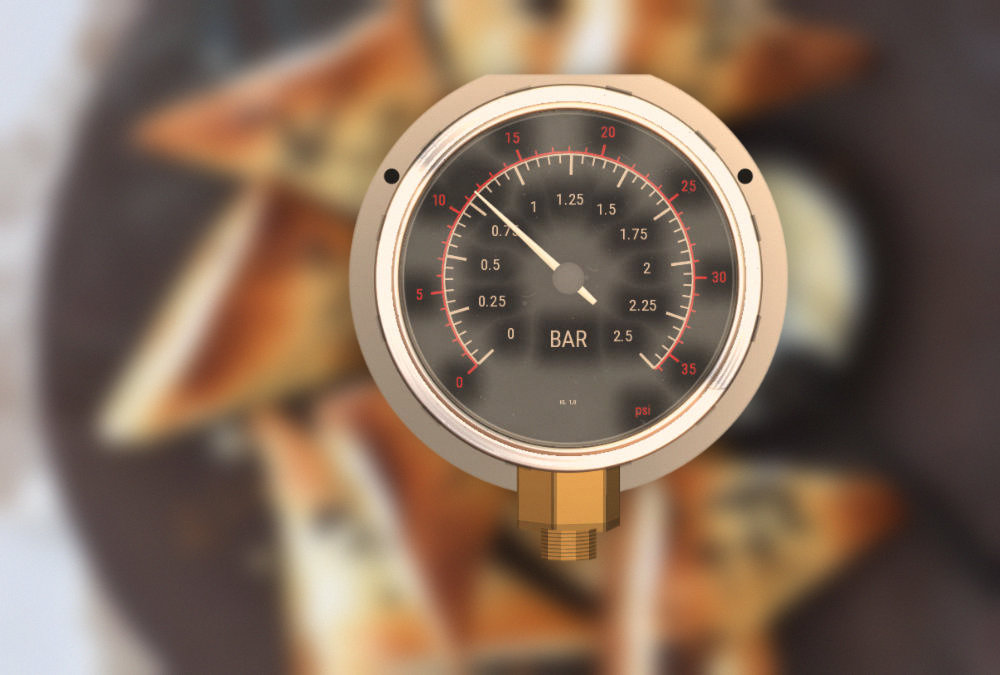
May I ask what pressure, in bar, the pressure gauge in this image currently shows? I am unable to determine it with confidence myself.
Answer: 0.8 bar
